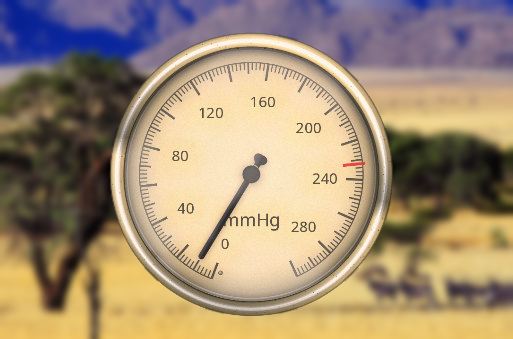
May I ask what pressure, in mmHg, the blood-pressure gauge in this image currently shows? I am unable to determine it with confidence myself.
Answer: 10 mmHg
